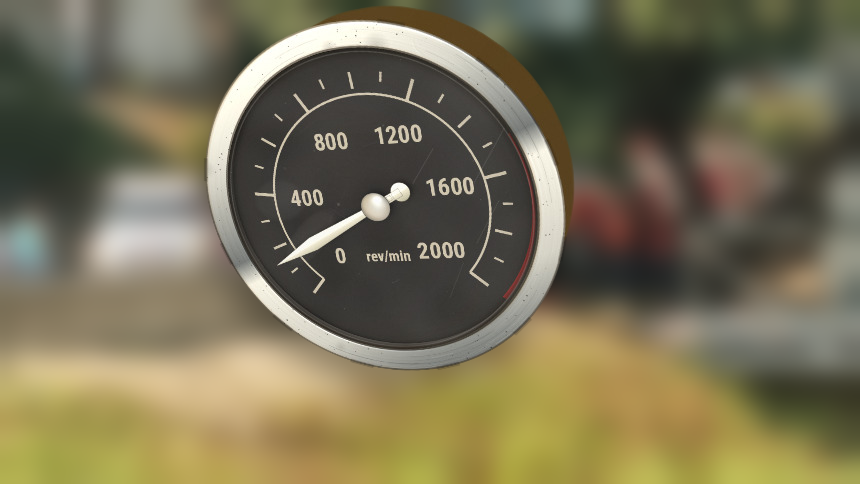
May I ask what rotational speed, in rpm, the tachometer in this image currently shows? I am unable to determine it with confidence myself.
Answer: 150 rpm
